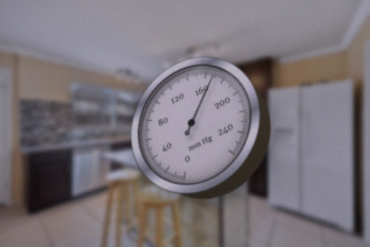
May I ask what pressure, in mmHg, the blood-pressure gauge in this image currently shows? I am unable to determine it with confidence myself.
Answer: 170 mmHg
